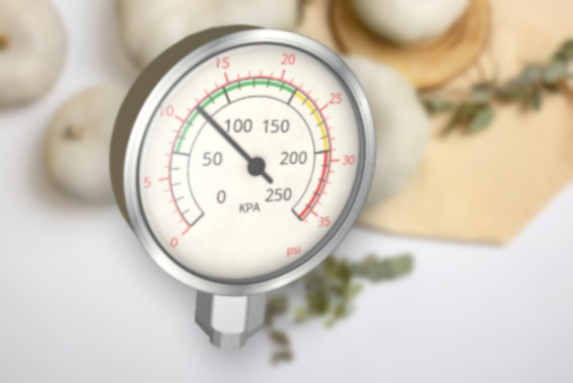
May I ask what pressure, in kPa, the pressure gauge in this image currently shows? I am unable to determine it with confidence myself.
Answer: 80 kPa
